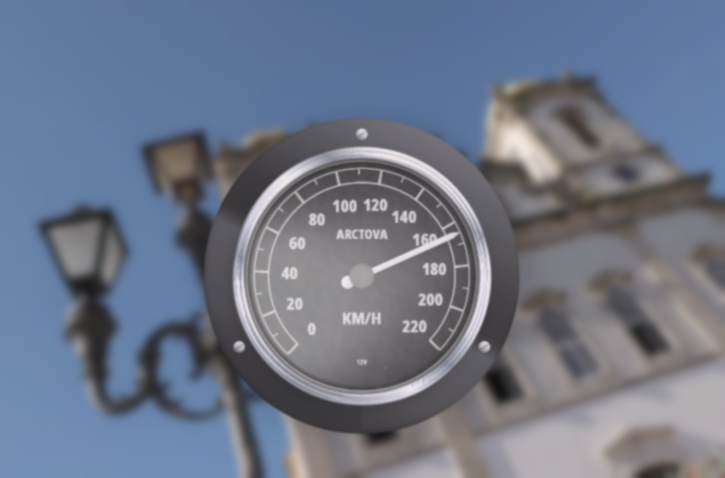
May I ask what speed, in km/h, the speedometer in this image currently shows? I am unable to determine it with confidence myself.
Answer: 165 km/h
